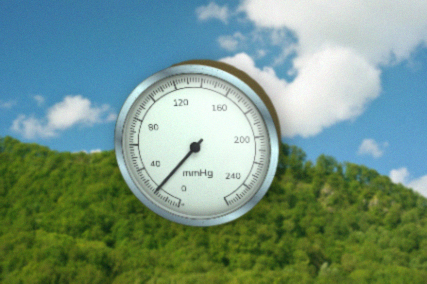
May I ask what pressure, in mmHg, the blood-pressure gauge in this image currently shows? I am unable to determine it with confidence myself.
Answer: 20 mmHg
